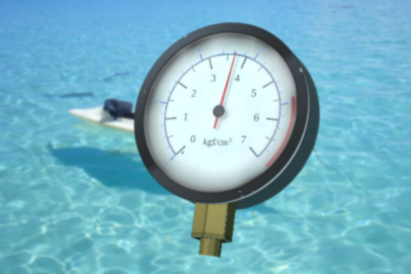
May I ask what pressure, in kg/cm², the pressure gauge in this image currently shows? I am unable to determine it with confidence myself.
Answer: 3.75 kg/cm²
